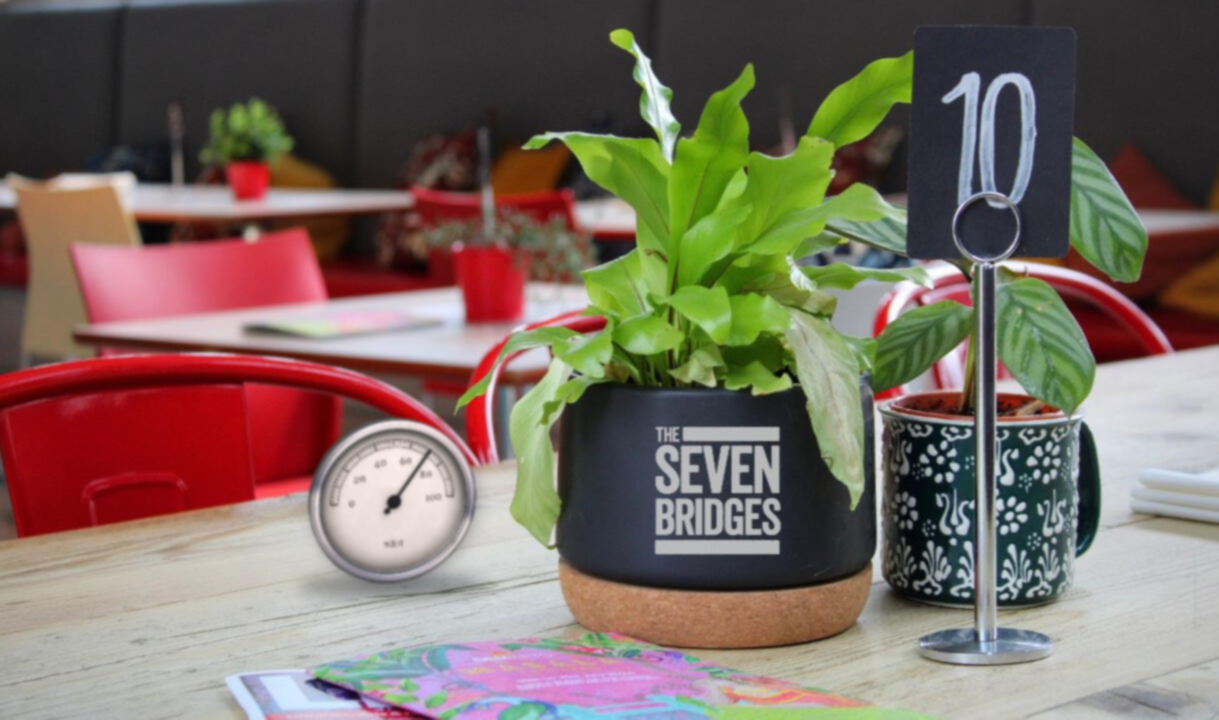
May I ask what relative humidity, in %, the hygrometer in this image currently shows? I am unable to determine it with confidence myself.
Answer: 70 %
